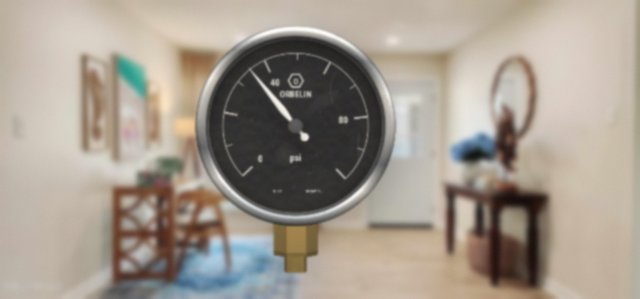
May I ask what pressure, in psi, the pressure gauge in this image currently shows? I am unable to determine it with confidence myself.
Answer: 35 psi
